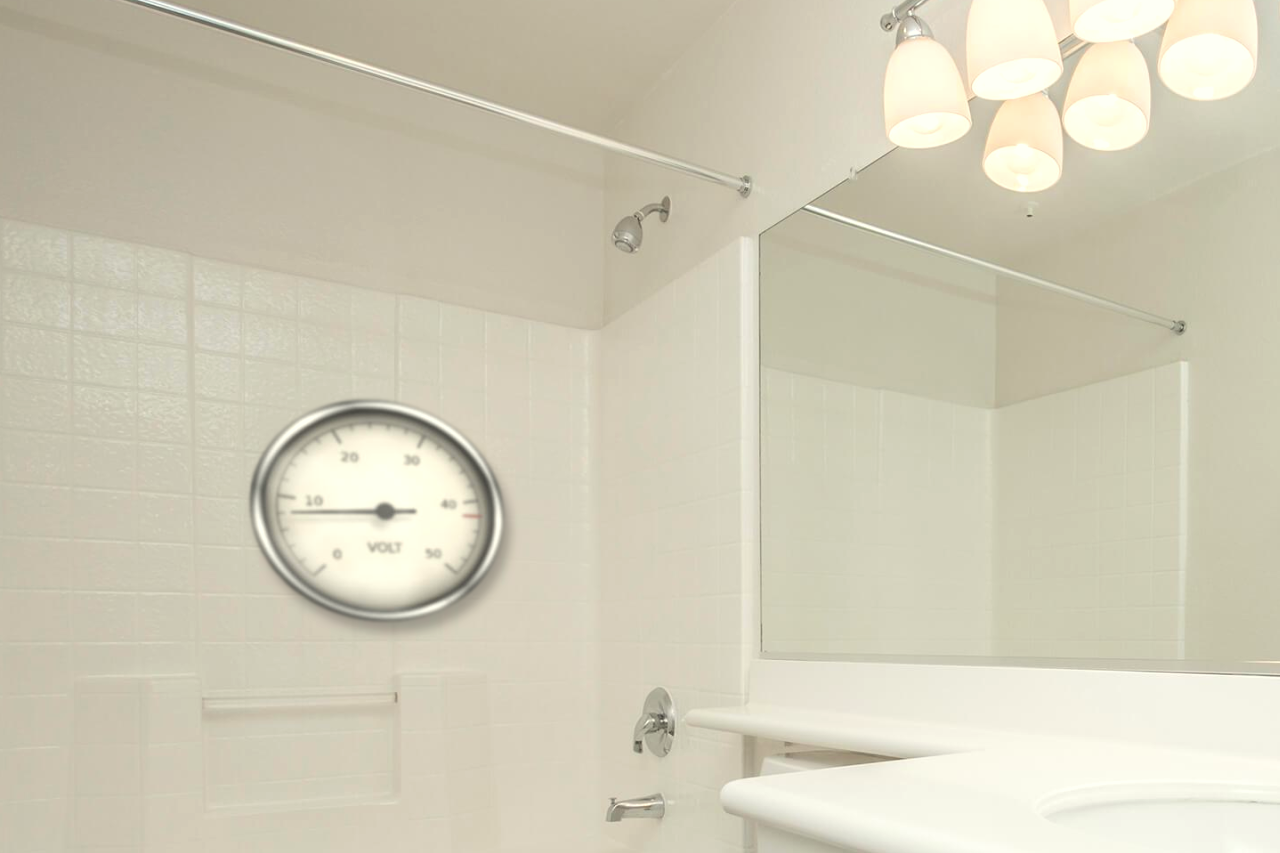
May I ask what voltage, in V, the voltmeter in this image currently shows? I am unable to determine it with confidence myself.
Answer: 8 V
